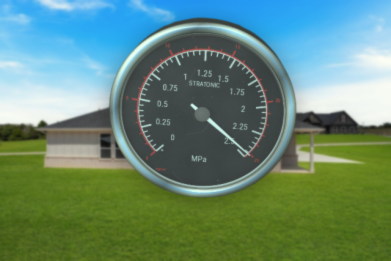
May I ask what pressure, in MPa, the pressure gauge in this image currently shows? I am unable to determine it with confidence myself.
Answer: 2.45 MPa
